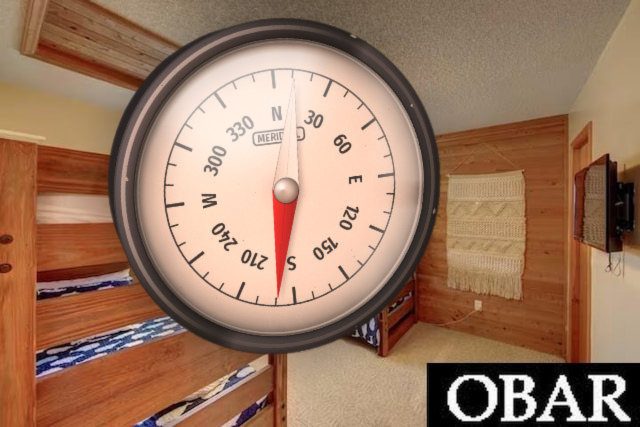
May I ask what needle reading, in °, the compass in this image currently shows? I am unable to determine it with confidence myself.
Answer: 190 °
